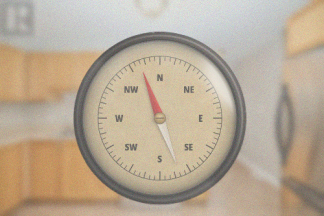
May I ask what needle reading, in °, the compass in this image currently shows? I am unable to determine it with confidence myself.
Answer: 340 °
